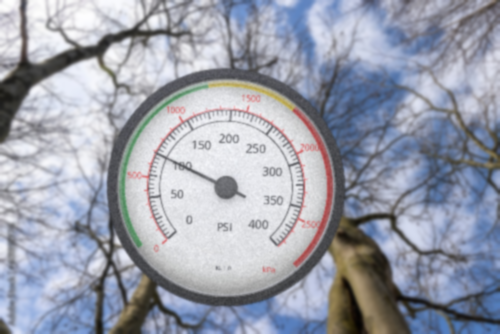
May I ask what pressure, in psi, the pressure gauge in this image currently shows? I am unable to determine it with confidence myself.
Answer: 100 psi
